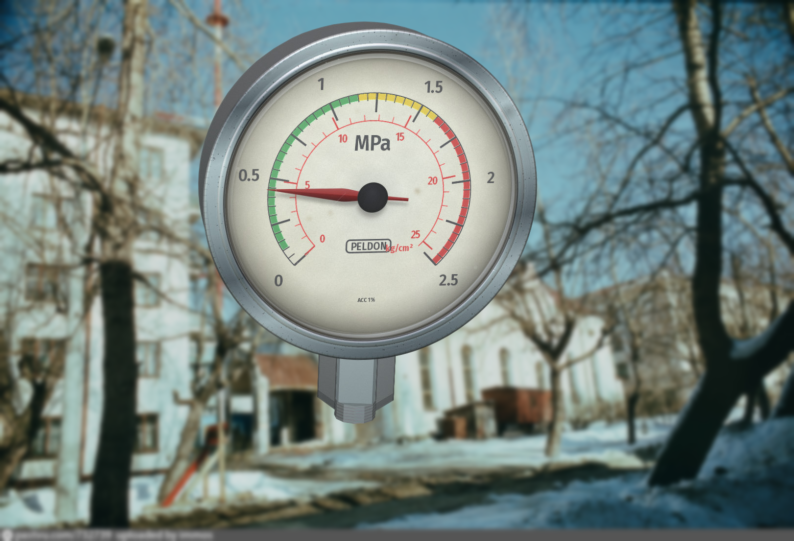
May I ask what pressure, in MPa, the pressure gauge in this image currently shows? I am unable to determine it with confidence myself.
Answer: 0.45 MPa
